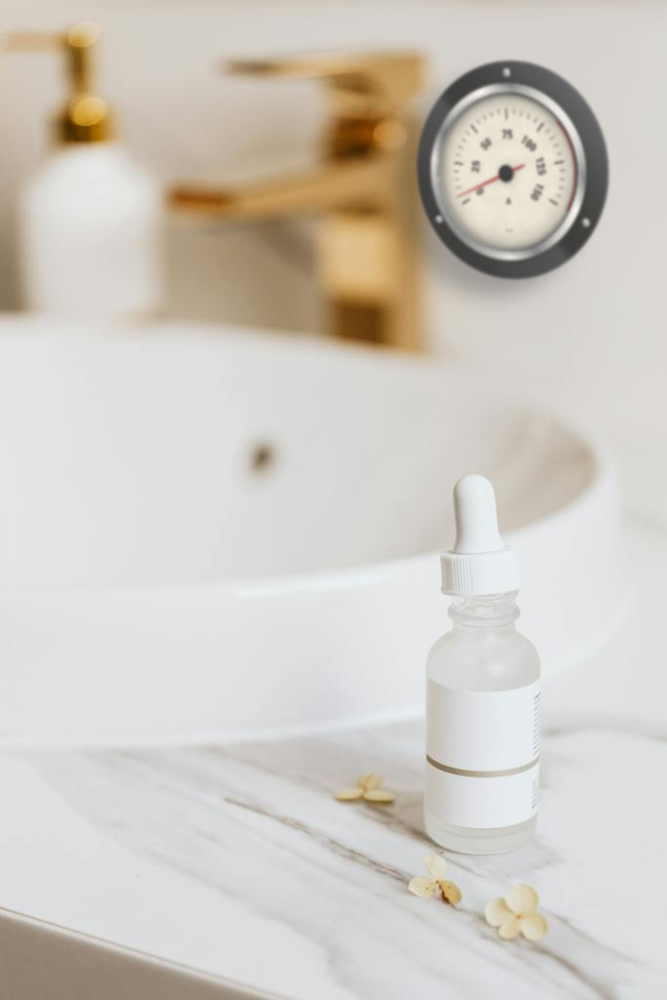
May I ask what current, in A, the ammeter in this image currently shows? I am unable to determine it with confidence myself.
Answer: 5 A
